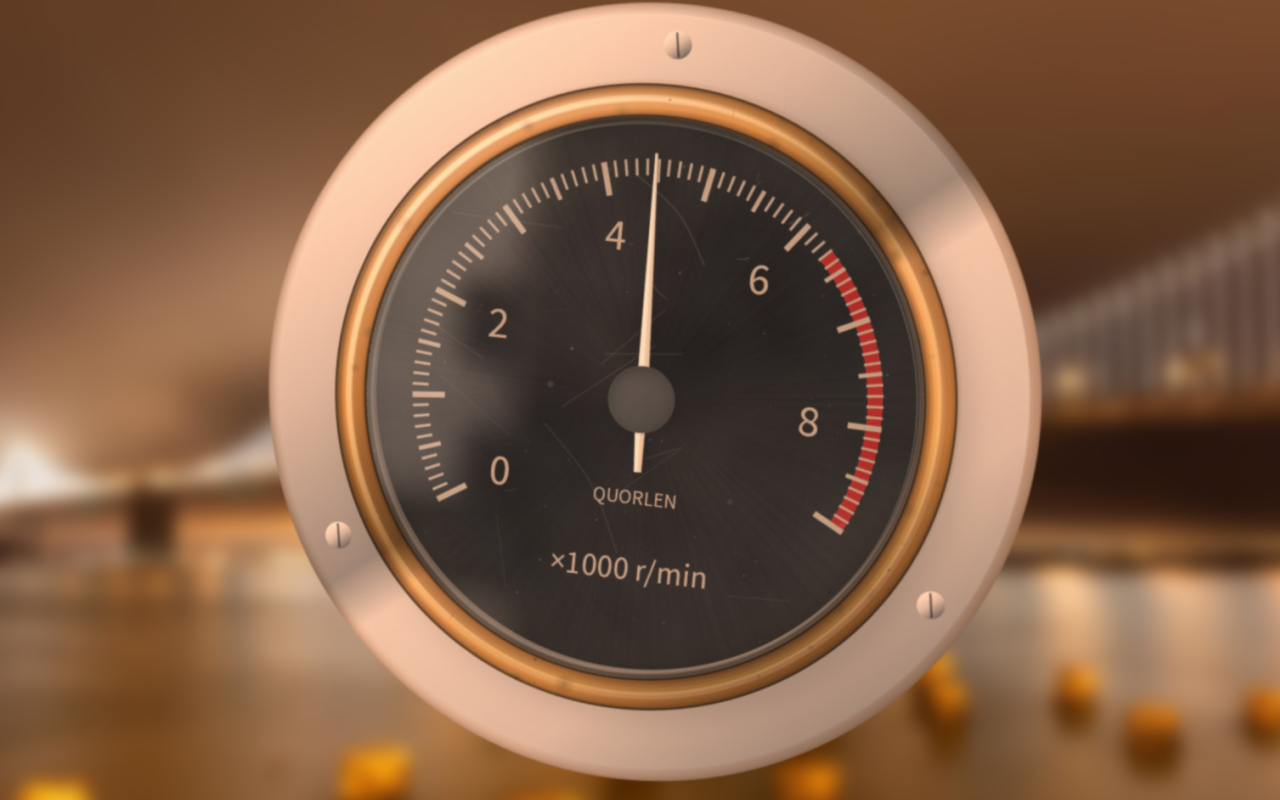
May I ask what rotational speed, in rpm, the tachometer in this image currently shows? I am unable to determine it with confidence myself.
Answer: 4500 rpm
